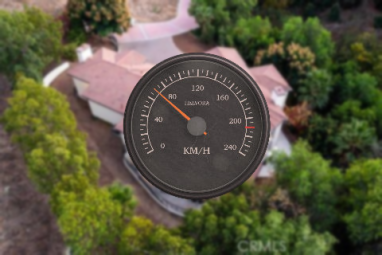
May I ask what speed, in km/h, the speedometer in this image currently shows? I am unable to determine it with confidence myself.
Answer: 70 km/h
